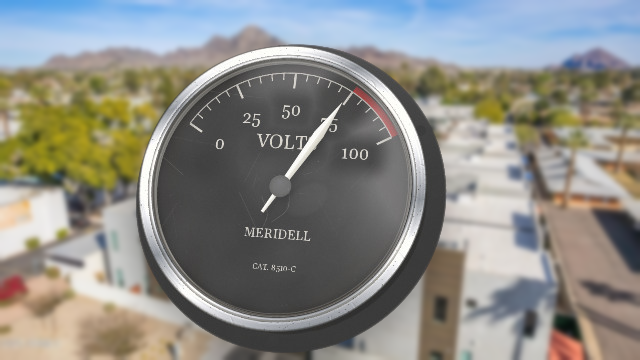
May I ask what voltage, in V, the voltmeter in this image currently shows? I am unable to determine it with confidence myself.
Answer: 75 V
